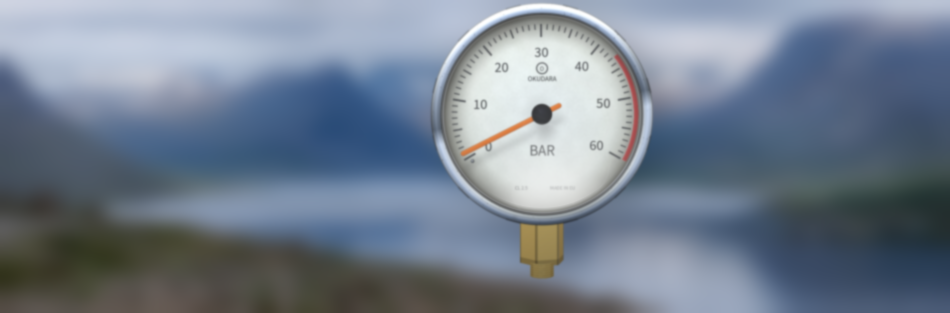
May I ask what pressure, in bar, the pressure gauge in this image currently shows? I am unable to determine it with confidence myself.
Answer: 1 bar
